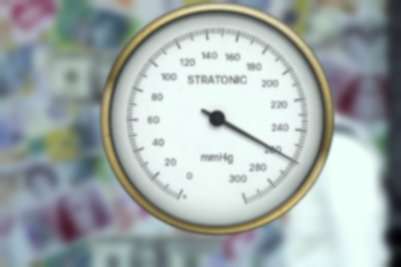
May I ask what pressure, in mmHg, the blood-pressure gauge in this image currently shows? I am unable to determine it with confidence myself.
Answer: 260 mmHg
